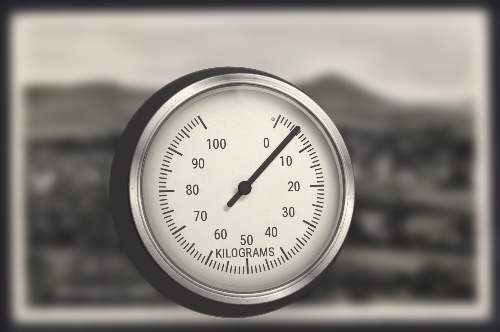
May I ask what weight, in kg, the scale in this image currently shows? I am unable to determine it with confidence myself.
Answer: 5 kg
